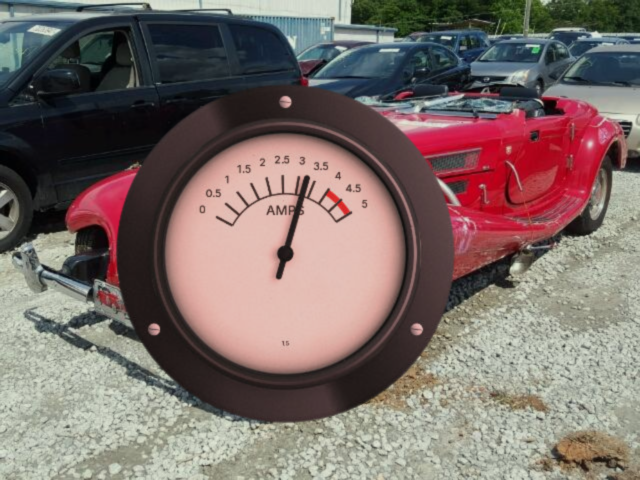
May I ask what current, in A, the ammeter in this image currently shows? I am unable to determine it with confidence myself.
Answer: 3.25 A
